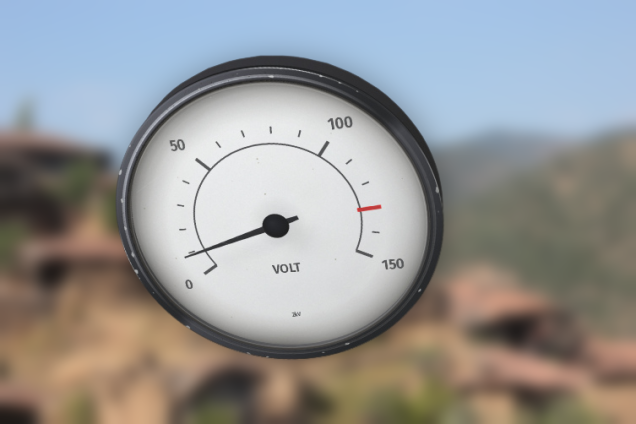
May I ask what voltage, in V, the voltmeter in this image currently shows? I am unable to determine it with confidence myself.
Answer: 10 V
